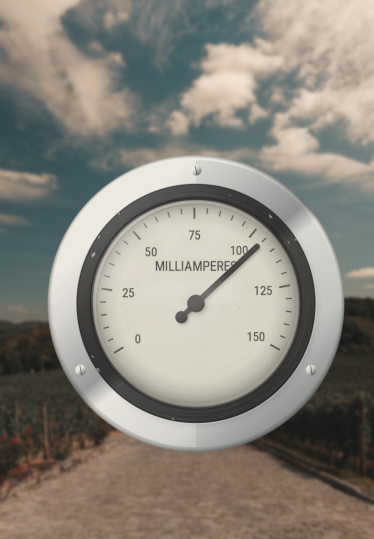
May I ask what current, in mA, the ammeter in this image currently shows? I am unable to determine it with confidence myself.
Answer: 105 mA
